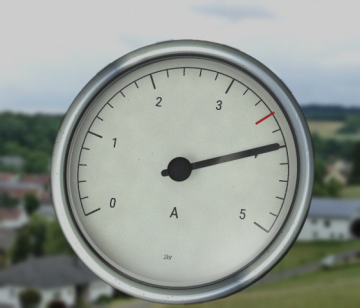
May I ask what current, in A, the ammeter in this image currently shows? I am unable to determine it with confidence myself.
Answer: 4 A
